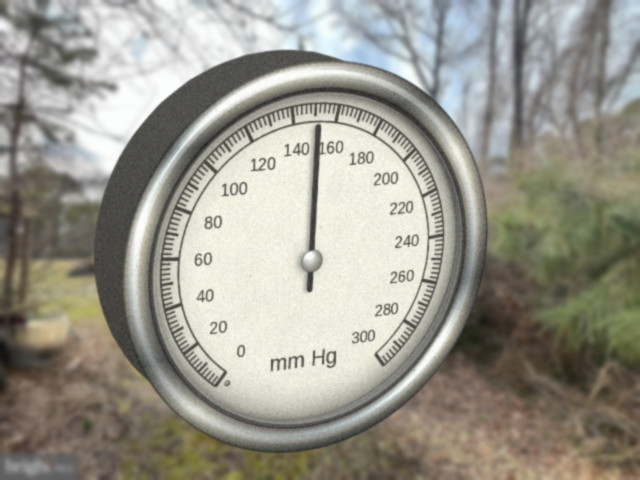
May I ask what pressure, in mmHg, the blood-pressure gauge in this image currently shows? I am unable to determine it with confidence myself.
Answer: 150 mmHg
